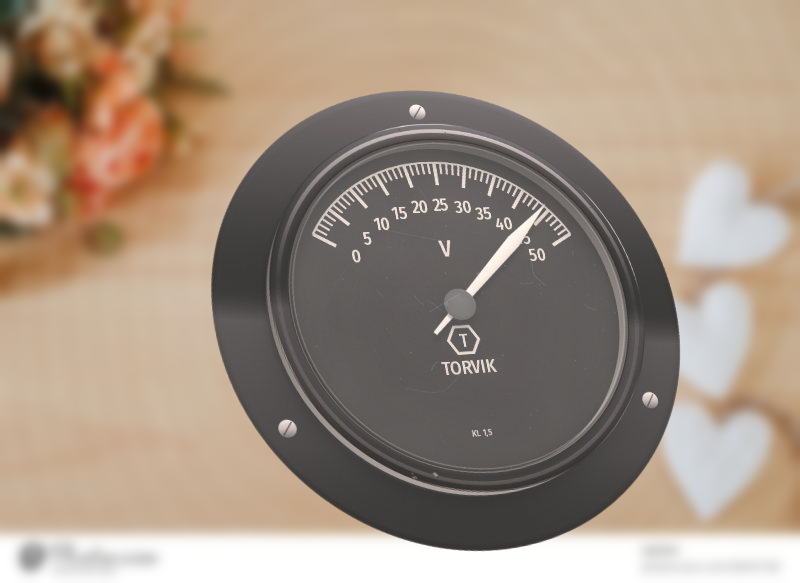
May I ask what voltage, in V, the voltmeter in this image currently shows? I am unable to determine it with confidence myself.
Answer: 44 V
